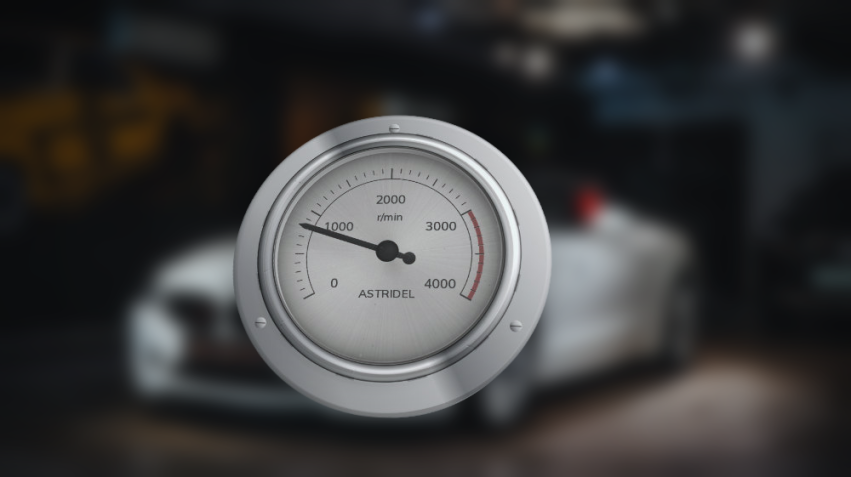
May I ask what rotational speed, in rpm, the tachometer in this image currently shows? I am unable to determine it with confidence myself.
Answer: 800 rpm
